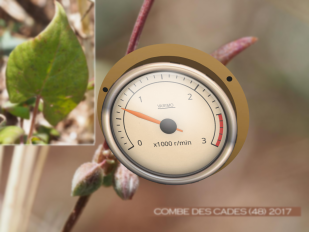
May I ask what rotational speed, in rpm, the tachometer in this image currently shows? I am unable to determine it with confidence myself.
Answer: 700 rpm
